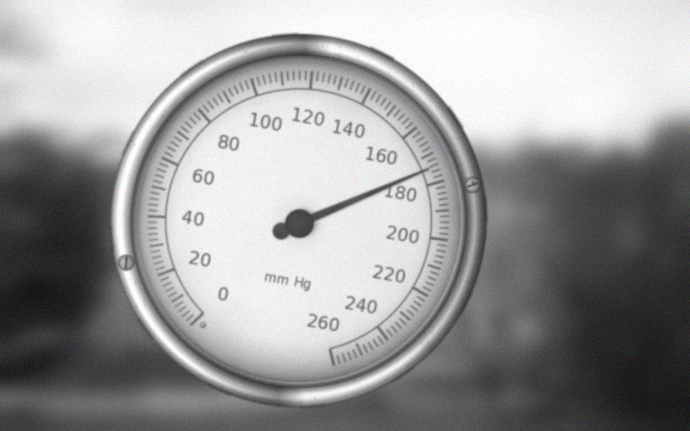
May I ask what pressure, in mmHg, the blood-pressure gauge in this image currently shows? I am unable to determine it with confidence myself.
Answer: 174 mmHg
